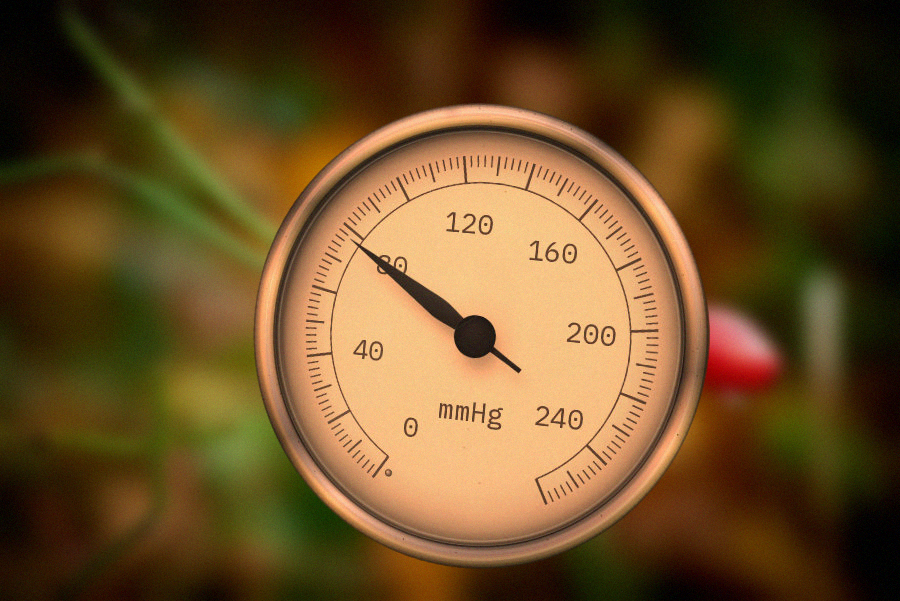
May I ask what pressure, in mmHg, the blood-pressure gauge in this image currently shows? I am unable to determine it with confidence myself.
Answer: 78 mmHg
